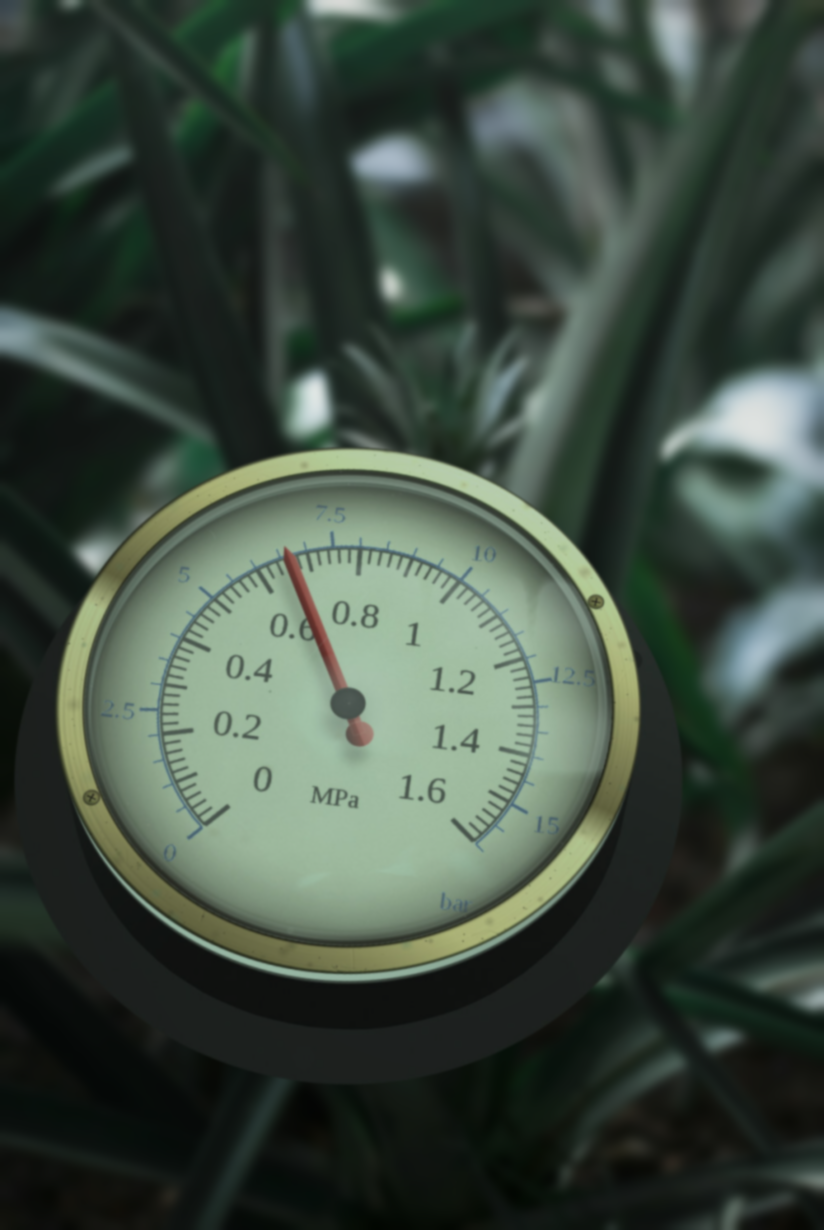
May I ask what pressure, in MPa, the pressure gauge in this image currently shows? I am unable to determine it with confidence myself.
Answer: 0.66 MPa
